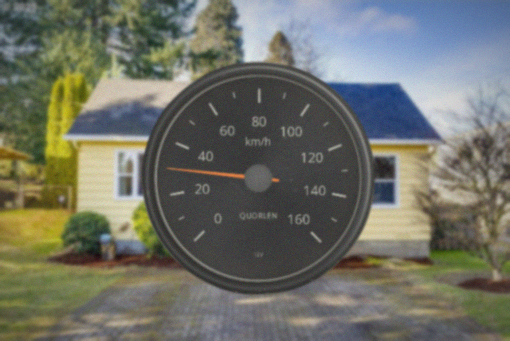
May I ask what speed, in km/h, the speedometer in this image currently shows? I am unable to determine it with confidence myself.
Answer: 30 km/h
